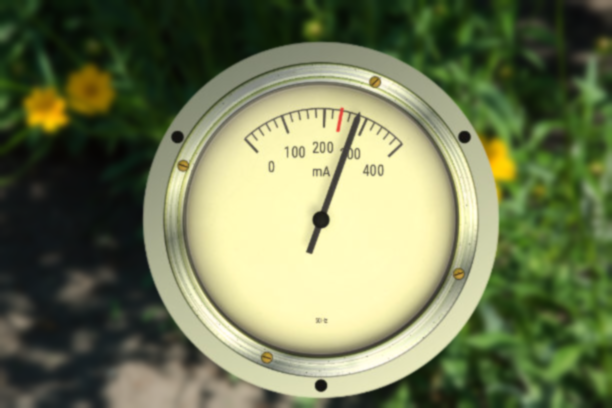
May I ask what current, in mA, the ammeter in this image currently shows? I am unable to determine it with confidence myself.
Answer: 280 mA
